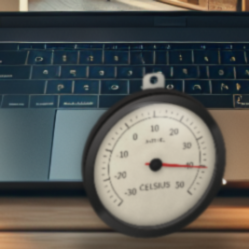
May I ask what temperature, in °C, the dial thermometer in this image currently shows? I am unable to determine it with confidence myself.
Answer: 40 °C
